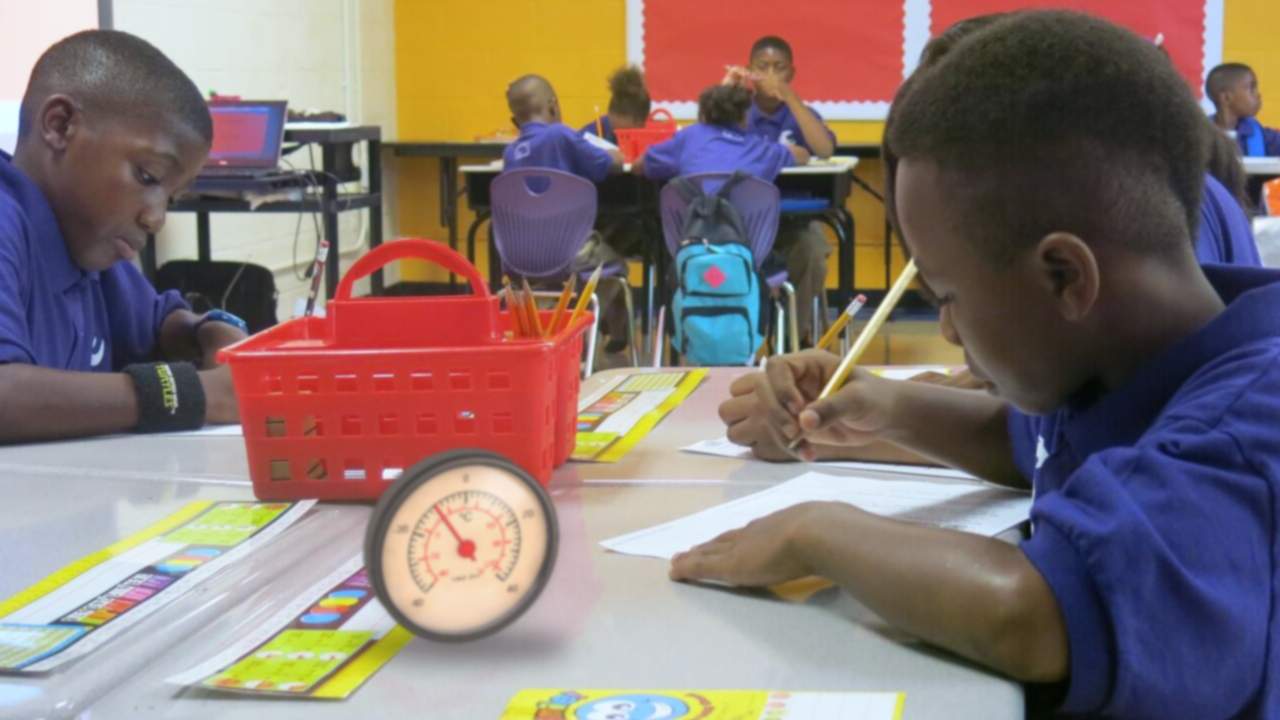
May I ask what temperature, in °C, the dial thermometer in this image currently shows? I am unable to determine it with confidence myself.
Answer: -10 °C
